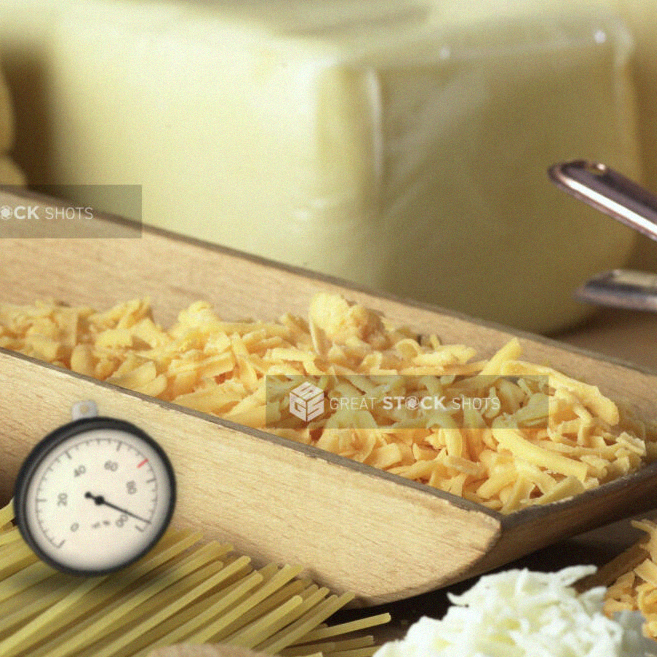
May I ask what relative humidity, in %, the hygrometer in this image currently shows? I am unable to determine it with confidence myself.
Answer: 96 %
